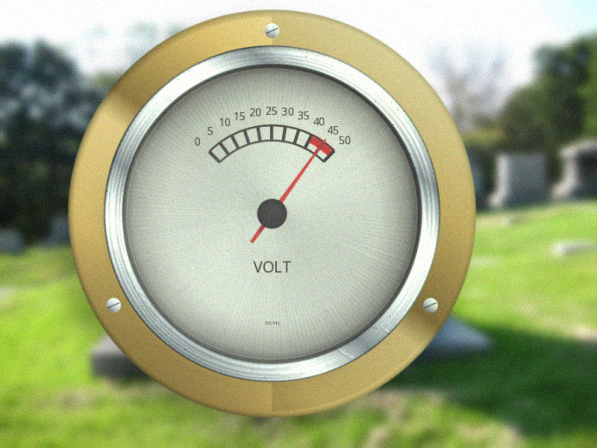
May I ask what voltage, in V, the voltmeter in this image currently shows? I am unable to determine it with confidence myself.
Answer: 45 V
